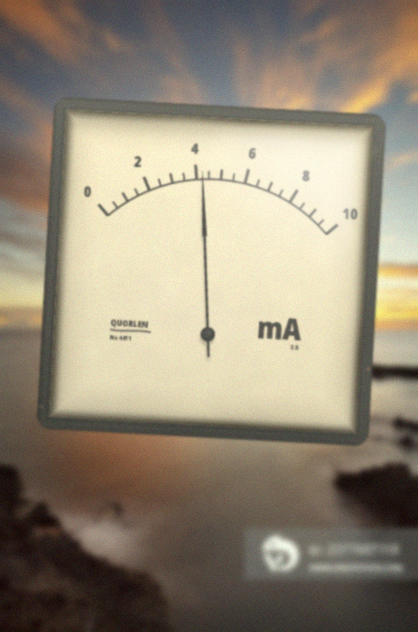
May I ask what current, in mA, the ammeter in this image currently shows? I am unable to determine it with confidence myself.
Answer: 4.25 mA
